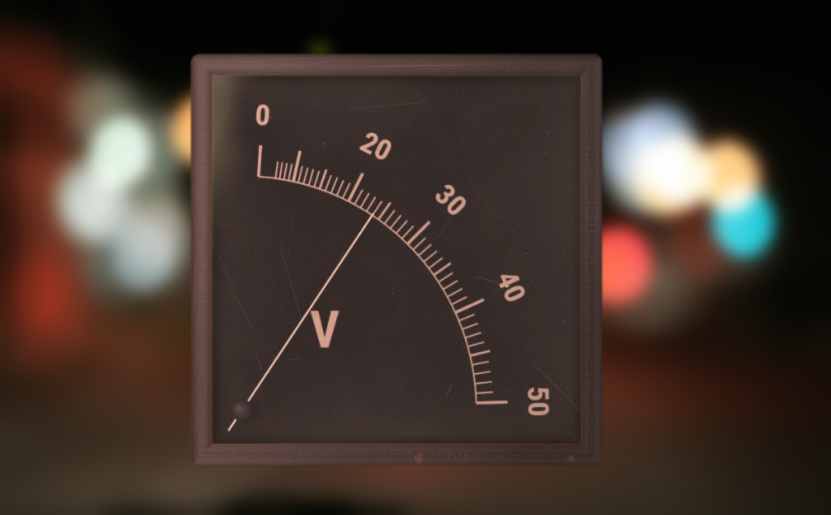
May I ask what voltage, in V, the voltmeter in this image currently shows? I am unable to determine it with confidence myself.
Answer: 24 V
